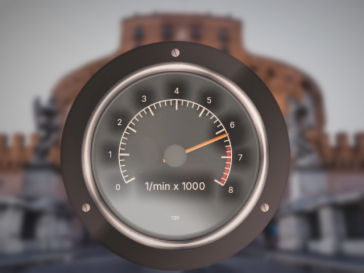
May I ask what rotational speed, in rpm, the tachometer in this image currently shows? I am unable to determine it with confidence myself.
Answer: 6200 rpm
